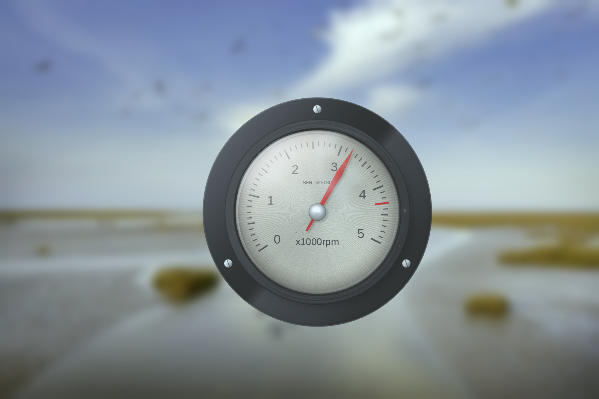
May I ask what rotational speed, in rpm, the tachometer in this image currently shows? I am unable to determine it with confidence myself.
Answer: 3200 rpm
